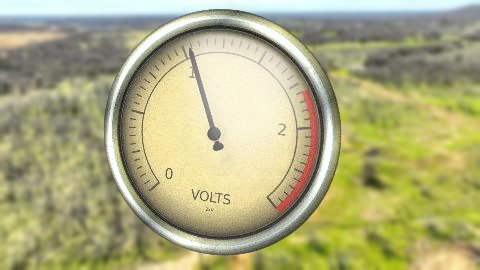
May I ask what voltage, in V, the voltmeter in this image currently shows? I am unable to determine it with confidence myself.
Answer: 1.05 V
